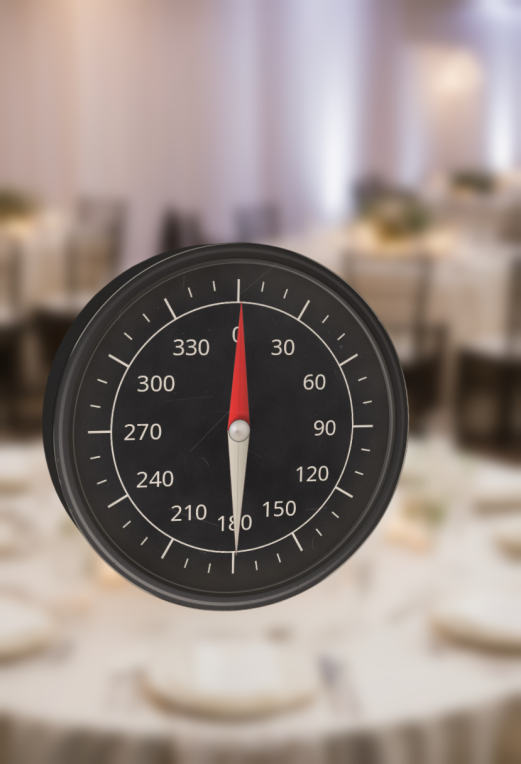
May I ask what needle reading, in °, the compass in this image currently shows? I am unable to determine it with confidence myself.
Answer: 0 °
